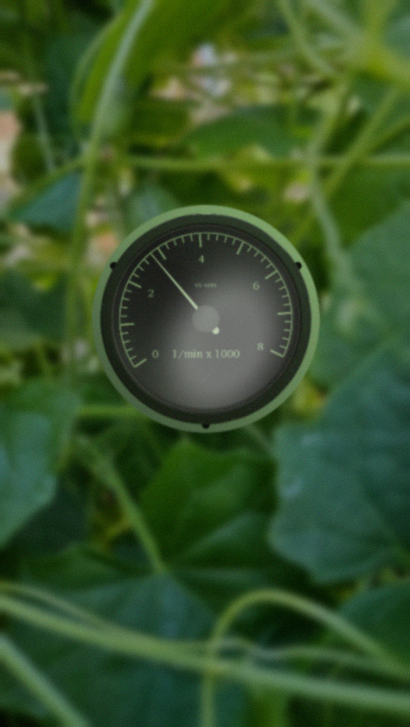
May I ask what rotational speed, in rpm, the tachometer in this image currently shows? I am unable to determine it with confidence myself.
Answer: 2800 rpm
